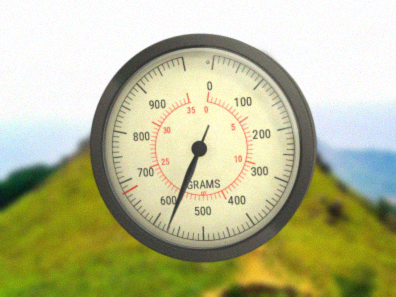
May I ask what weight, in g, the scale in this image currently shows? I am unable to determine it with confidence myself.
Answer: 570 g
